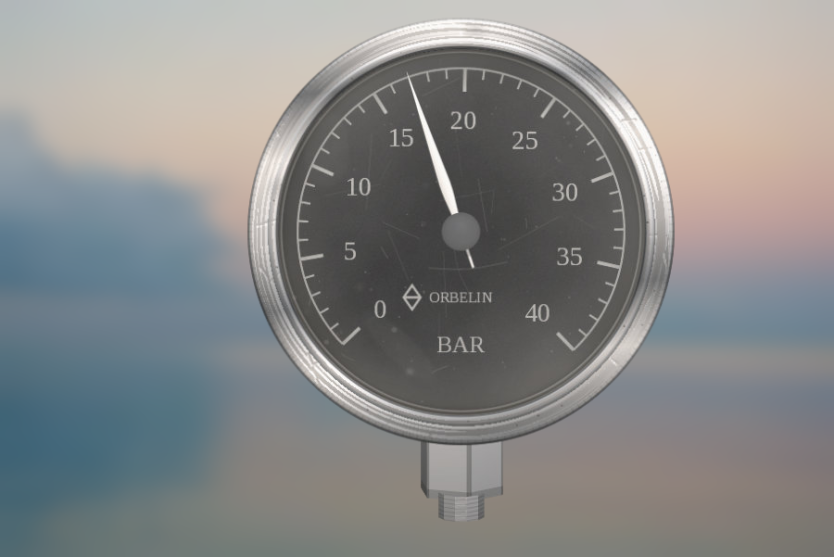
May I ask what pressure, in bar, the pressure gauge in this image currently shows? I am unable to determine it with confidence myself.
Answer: 17 bar
